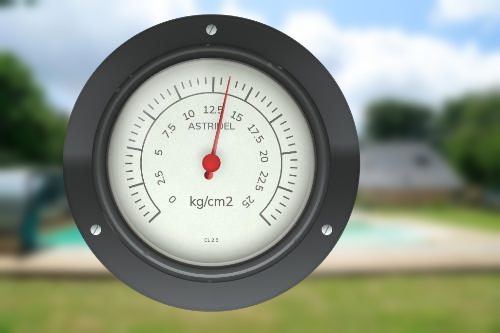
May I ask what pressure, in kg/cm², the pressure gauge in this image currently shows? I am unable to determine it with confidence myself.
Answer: 13.5 kg/cm²
